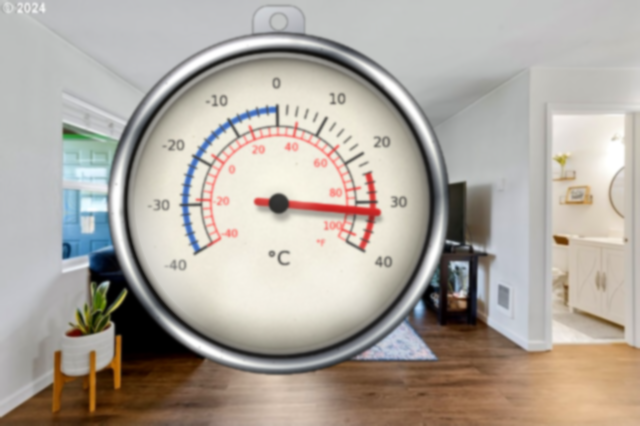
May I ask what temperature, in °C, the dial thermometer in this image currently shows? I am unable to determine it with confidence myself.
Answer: 32 °C
